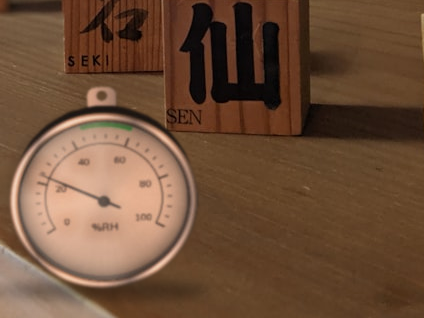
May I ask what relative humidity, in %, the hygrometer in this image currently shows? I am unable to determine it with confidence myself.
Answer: 24 %
